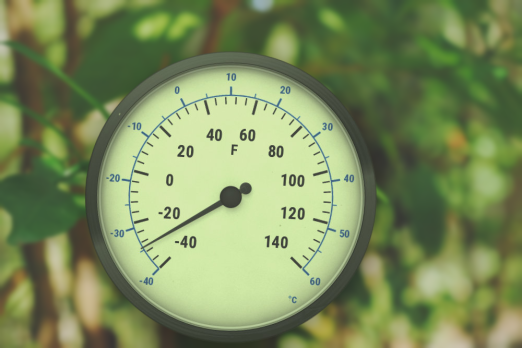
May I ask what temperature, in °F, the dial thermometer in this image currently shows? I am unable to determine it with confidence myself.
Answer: -30 °F
